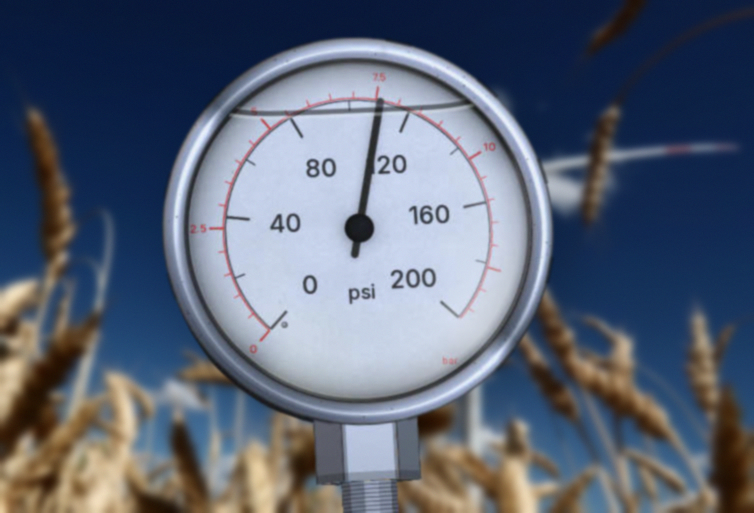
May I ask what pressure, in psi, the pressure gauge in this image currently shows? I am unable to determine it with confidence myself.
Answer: 110 psi
